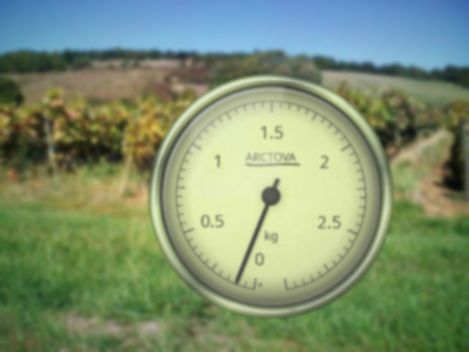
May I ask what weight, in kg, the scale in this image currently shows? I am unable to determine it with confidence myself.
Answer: 0.1 kg
